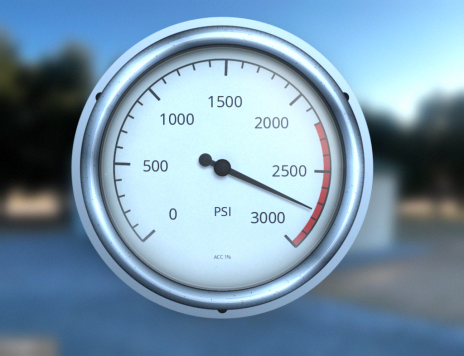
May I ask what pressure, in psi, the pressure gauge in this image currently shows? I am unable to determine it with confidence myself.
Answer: 2750 psi
